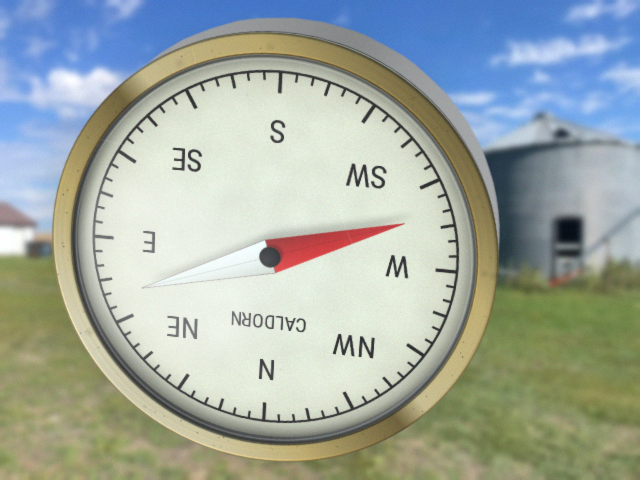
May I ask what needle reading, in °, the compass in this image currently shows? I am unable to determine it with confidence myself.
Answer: 250 °
